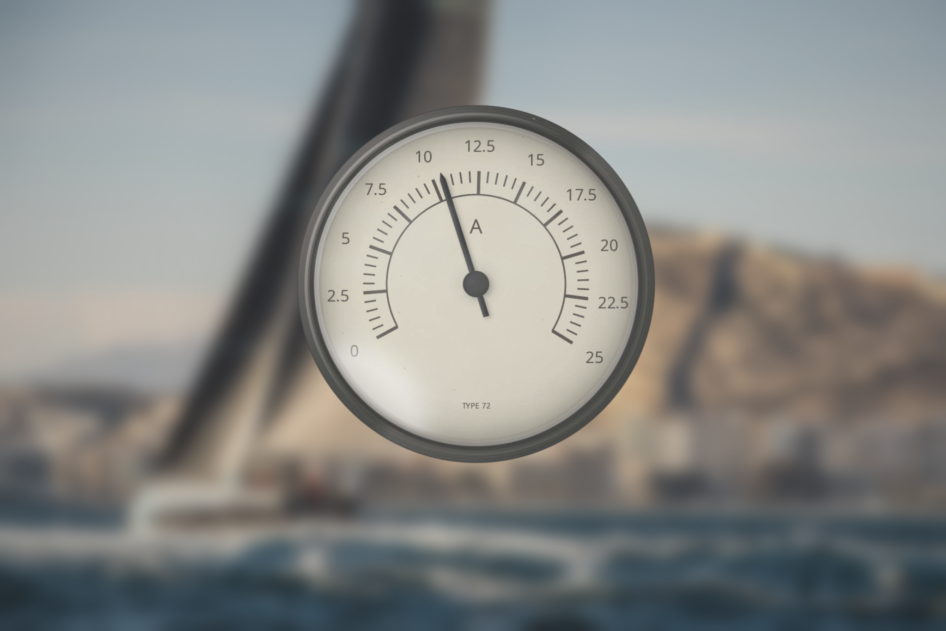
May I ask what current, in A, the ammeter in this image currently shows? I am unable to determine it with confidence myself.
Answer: 10.5 A
